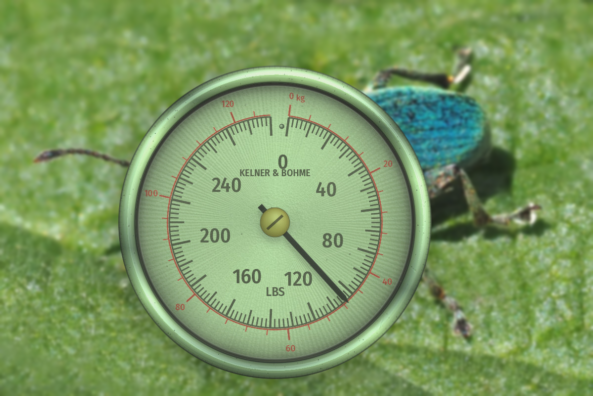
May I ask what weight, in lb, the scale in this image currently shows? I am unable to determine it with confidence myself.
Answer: 104 lb
